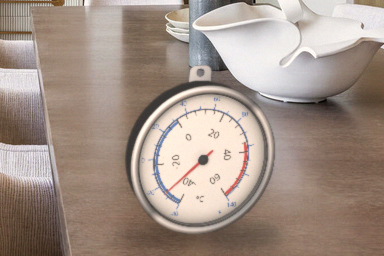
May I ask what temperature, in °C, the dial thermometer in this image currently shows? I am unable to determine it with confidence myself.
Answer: -32 °C
